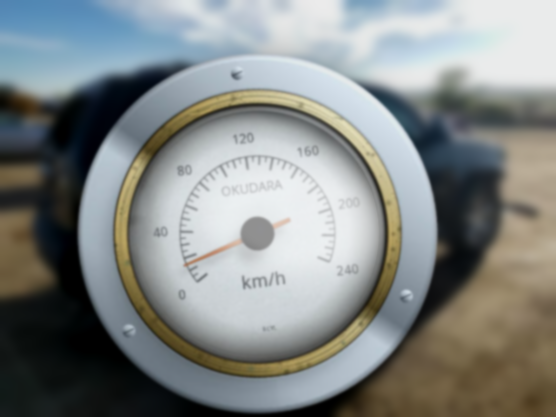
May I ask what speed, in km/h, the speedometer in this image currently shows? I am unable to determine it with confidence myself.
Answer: 15 km/h
